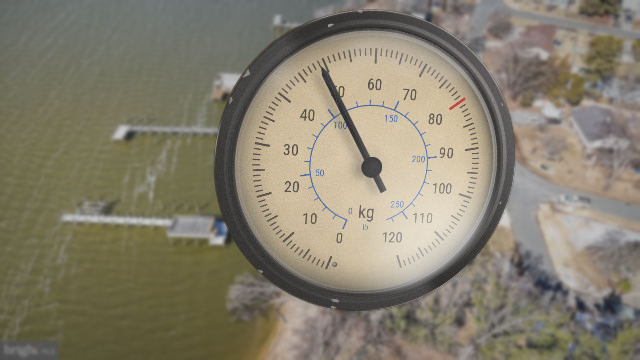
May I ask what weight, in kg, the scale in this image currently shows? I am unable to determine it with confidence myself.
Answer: 49 kg
